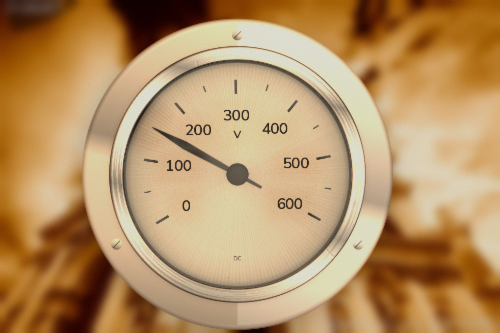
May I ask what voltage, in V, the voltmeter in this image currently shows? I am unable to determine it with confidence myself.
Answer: 150 V
